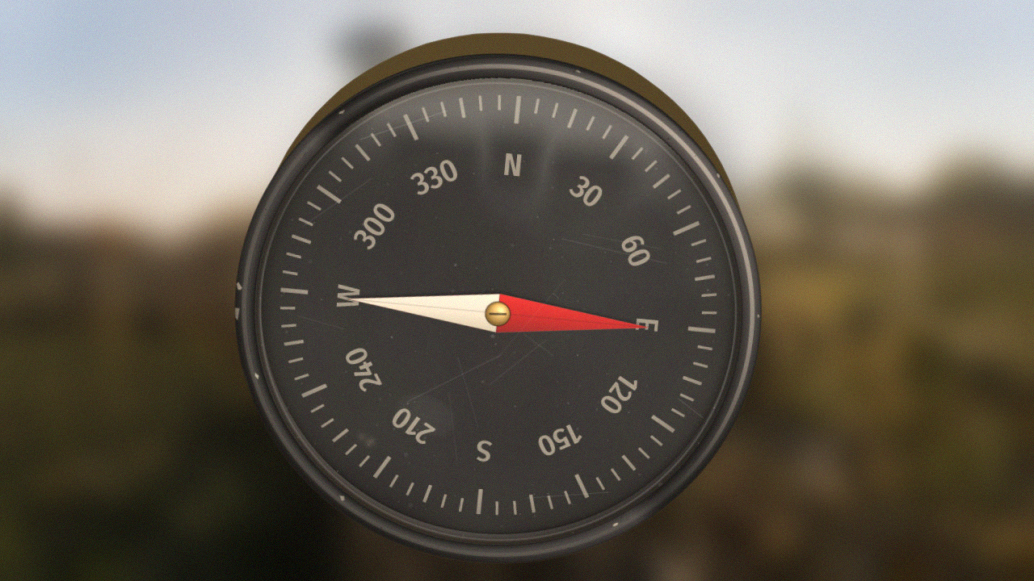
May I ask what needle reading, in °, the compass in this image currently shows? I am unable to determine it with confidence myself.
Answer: 90 °
